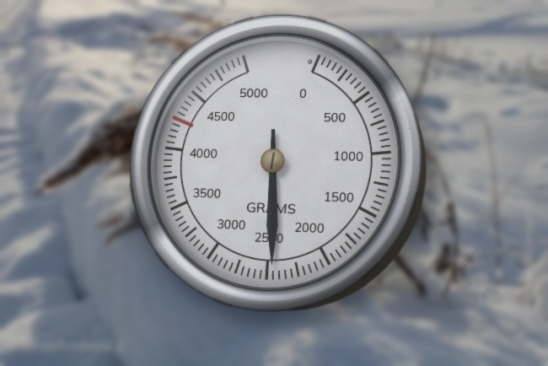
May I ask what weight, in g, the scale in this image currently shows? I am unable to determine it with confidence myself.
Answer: 2450 g
